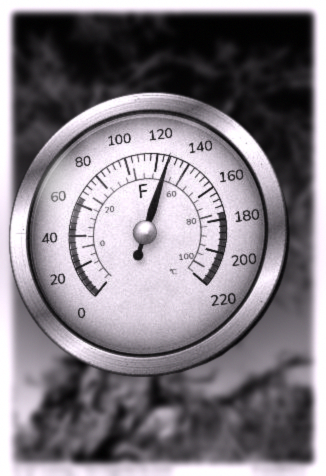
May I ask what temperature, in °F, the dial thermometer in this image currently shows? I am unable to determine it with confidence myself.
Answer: 128 °F
